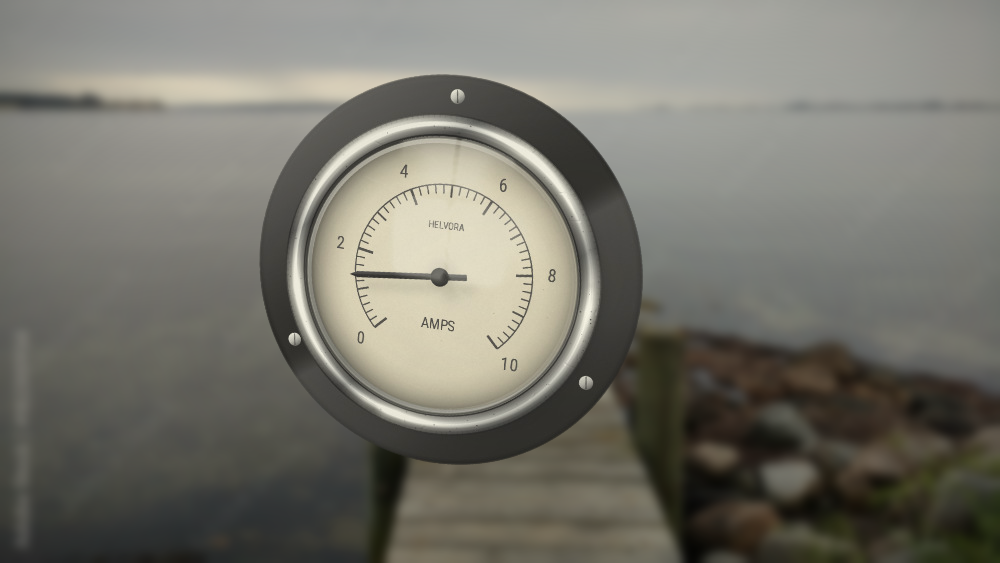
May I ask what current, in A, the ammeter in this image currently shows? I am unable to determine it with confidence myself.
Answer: 1.4 A
